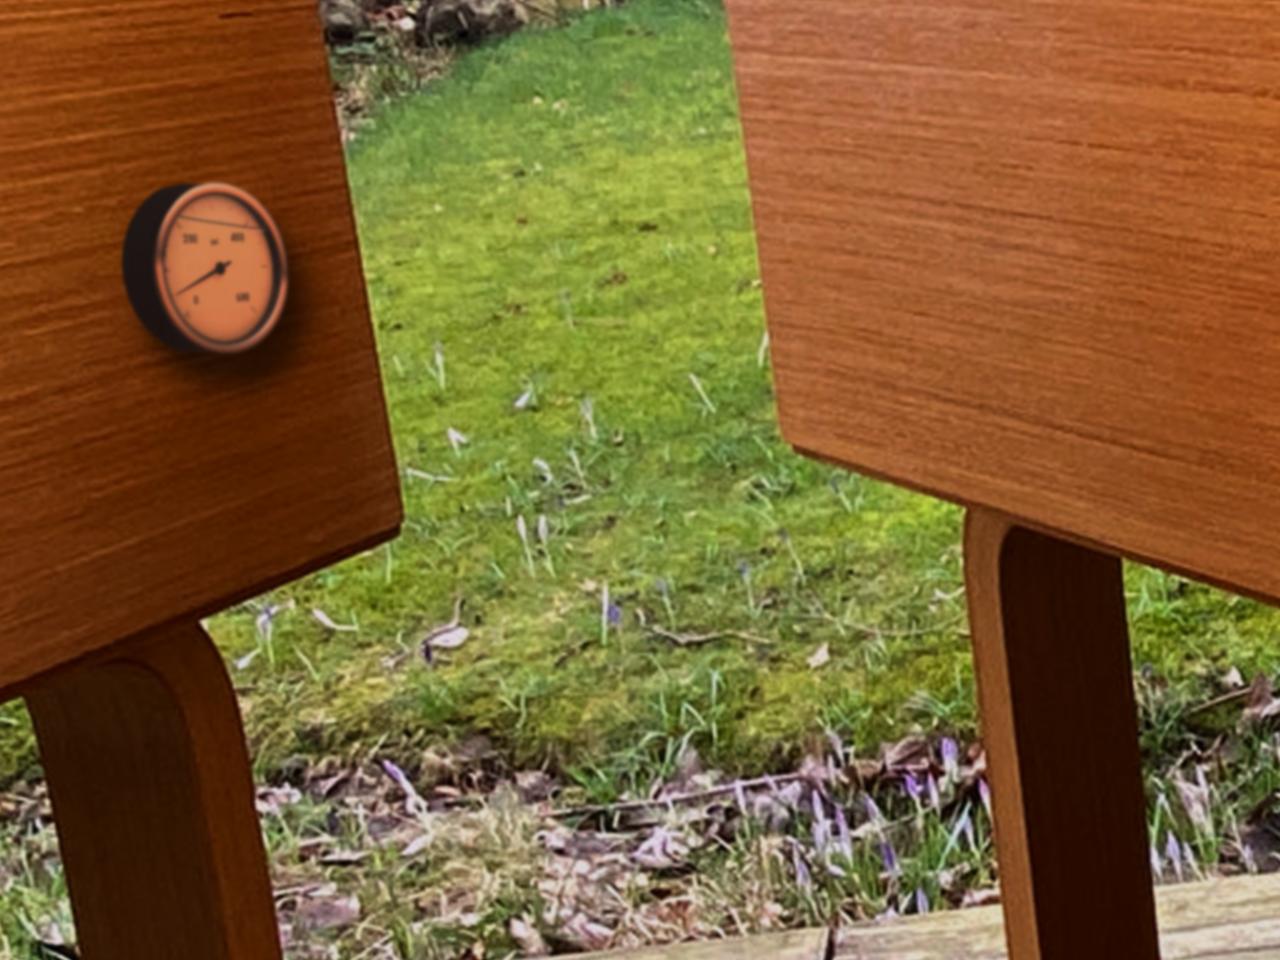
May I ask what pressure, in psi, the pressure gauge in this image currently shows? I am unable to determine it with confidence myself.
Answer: 50 psi
